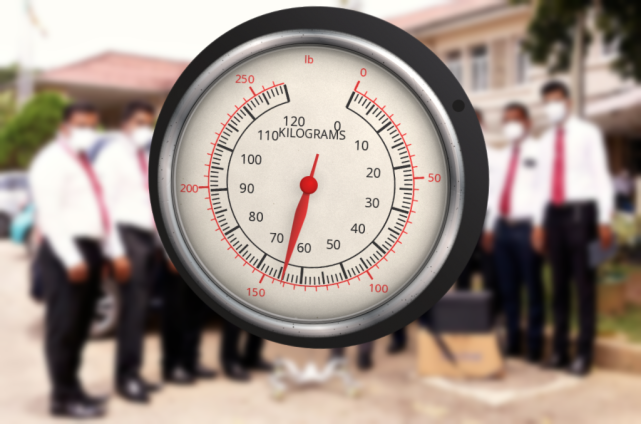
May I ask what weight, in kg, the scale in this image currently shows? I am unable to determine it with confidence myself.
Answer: 64 kg
